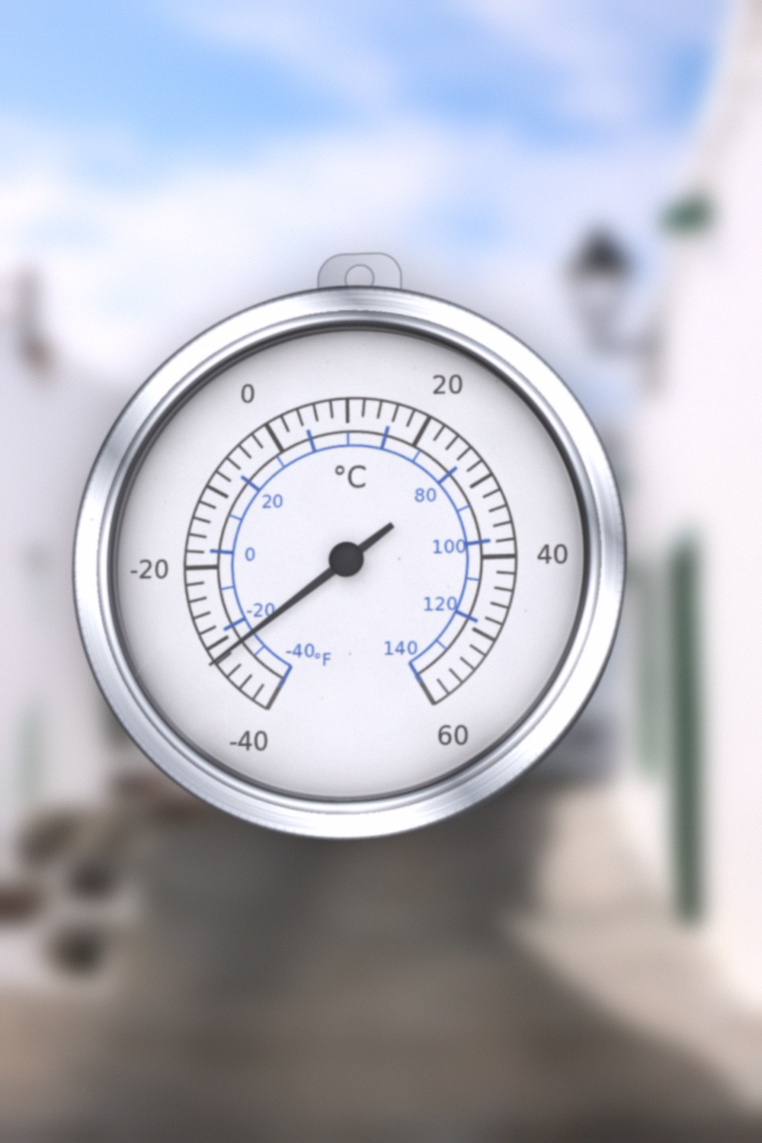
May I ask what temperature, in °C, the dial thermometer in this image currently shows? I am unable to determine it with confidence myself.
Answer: -32 °C
